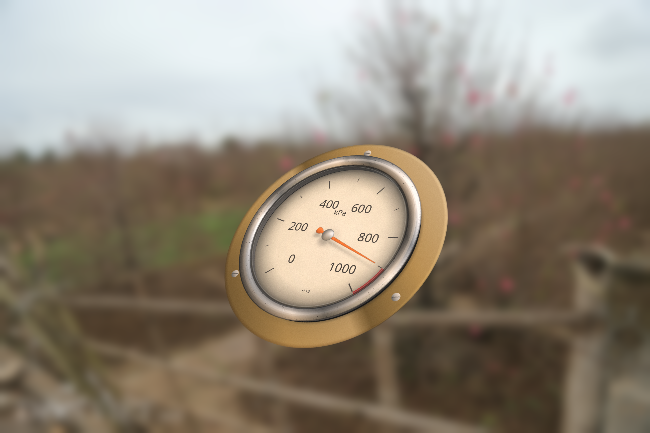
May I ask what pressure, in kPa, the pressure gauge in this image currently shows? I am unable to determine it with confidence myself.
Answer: 900 kPa
